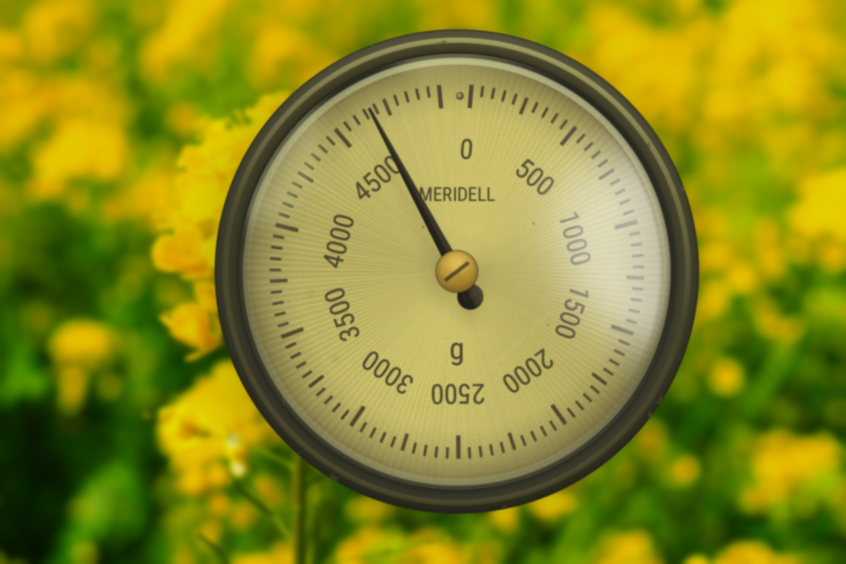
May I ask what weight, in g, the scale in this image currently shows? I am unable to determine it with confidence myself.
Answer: 4675 g
